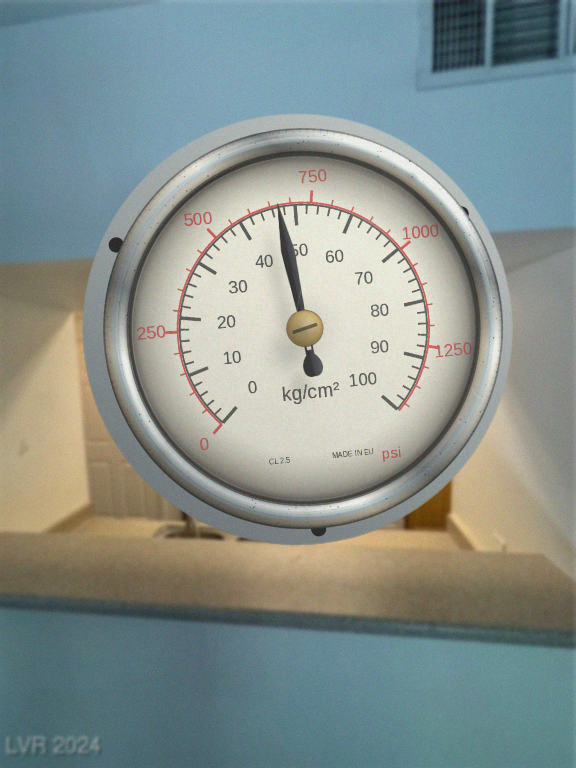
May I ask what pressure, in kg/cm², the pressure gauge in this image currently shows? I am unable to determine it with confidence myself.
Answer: 47 kg/cm²
